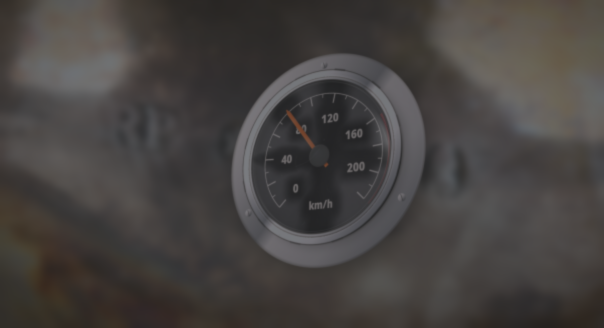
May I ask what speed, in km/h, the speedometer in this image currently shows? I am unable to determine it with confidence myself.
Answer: 80 km/h
